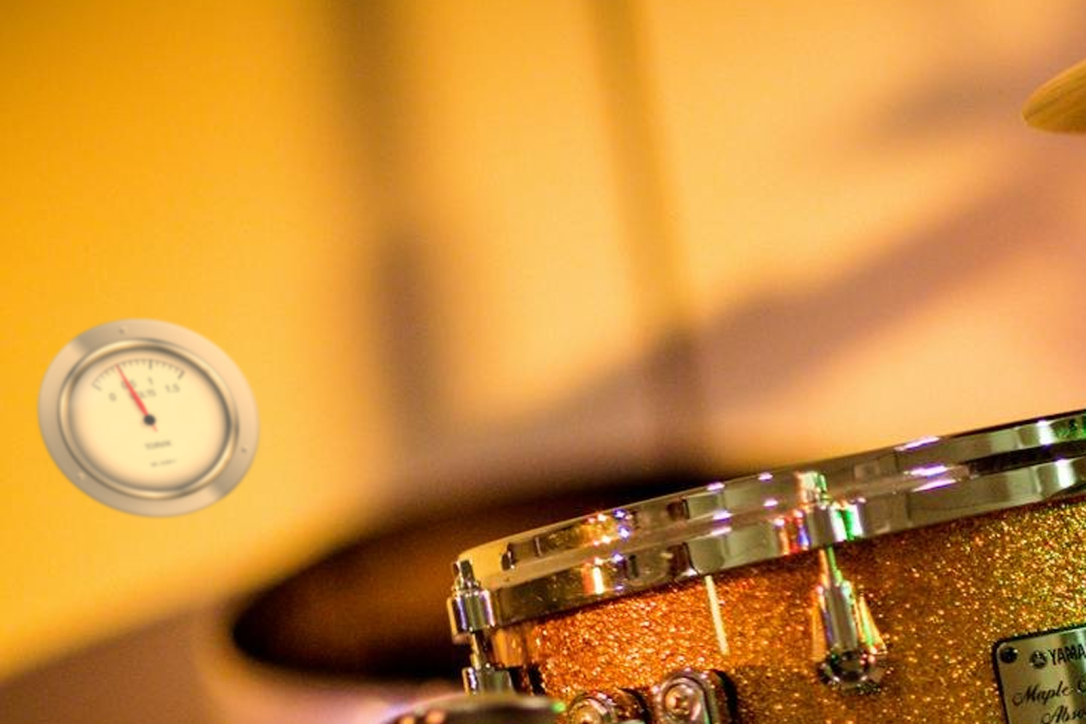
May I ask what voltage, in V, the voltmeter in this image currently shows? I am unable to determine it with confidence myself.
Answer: 0.5 V
